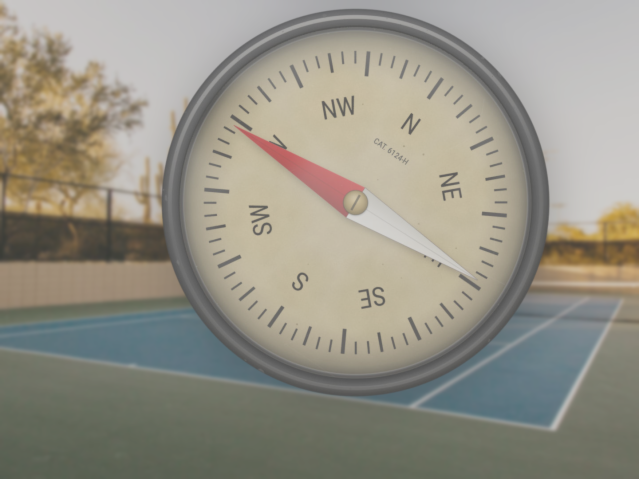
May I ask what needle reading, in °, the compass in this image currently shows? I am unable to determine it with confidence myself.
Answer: 267.5 °
